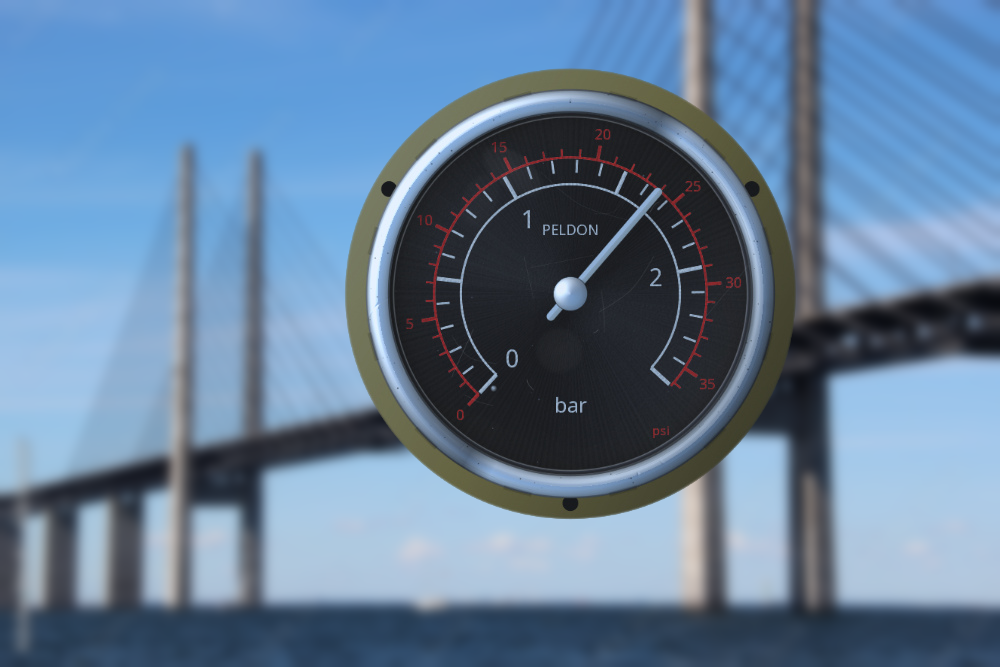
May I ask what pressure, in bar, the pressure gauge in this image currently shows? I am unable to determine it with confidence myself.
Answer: 1.65 bar
